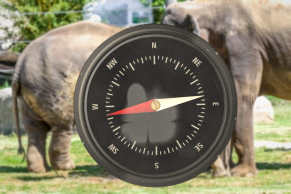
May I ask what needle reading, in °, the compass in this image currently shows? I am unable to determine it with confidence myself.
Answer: 260 °
